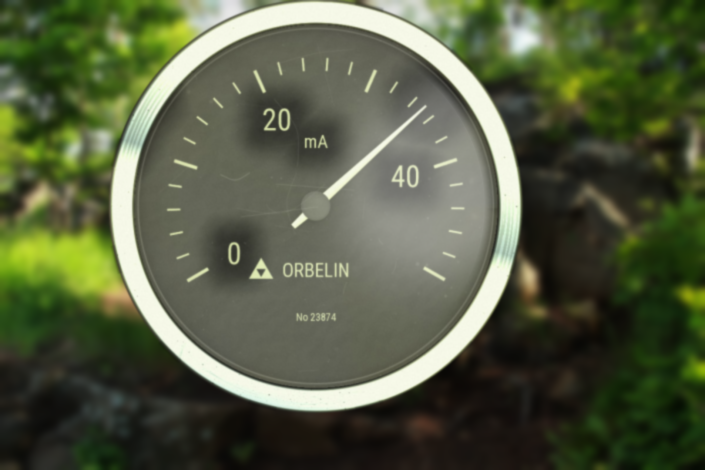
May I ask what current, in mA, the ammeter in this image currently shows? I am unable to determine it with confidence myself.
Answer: 35 mA
